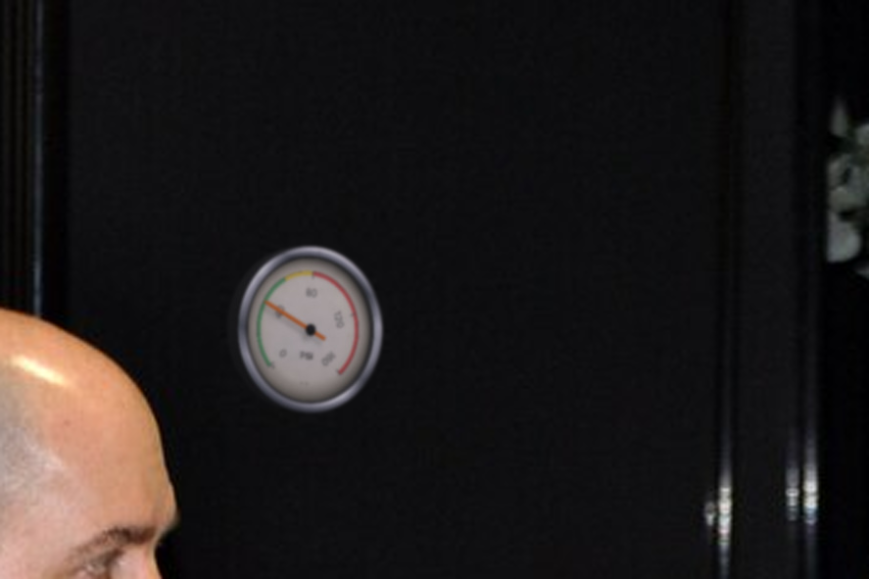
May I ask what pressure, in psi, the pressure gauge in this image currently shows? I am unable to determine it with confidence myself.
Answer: 40 psi
